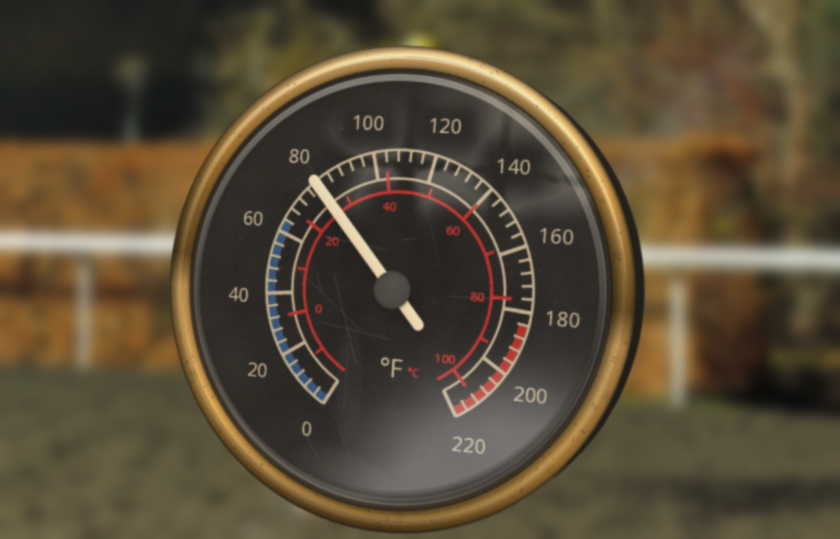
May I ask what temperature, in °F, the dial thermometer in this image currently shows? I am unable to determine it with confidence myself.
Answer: 80 °F
